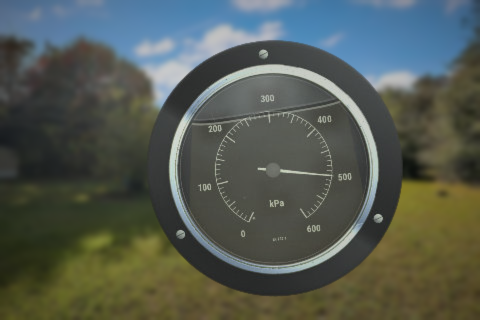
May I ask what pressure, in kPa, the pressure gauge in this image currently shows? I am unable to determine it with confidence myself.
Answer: 500 kPa
